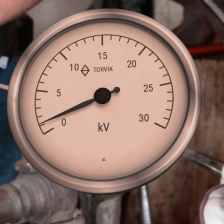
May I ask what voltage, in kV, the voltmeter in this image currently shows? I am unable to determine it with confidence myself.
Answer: 1 kV
